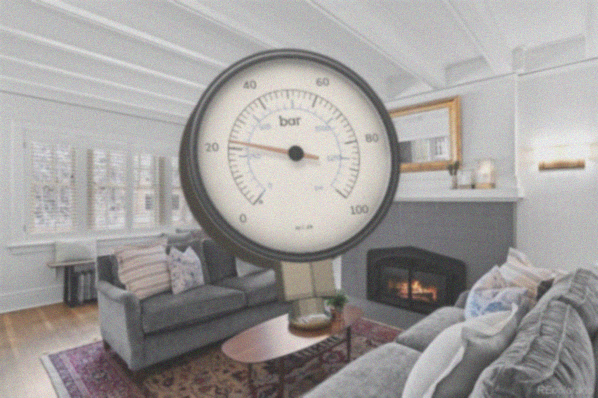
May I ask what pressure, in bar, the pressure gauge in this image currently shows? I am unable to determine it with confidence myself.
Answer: 22 bar
